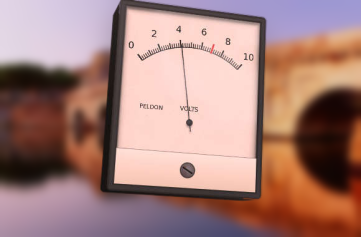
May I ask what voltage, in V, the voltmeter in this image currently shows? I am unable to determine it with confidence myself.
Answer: 4 V
